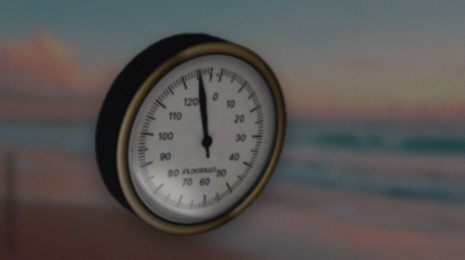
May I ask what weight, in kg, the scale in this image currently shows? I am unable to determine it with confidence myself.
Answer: 125 kg
